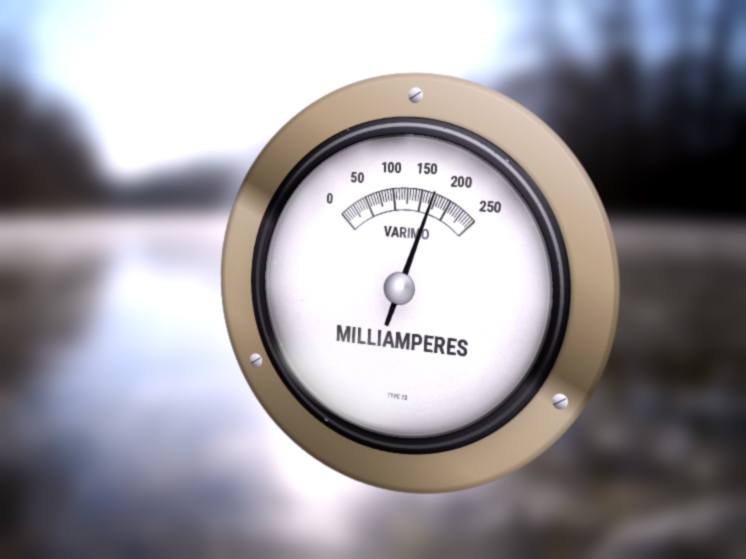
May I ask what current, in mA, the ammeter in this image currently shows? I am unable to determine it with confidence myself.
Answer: 175 mA
